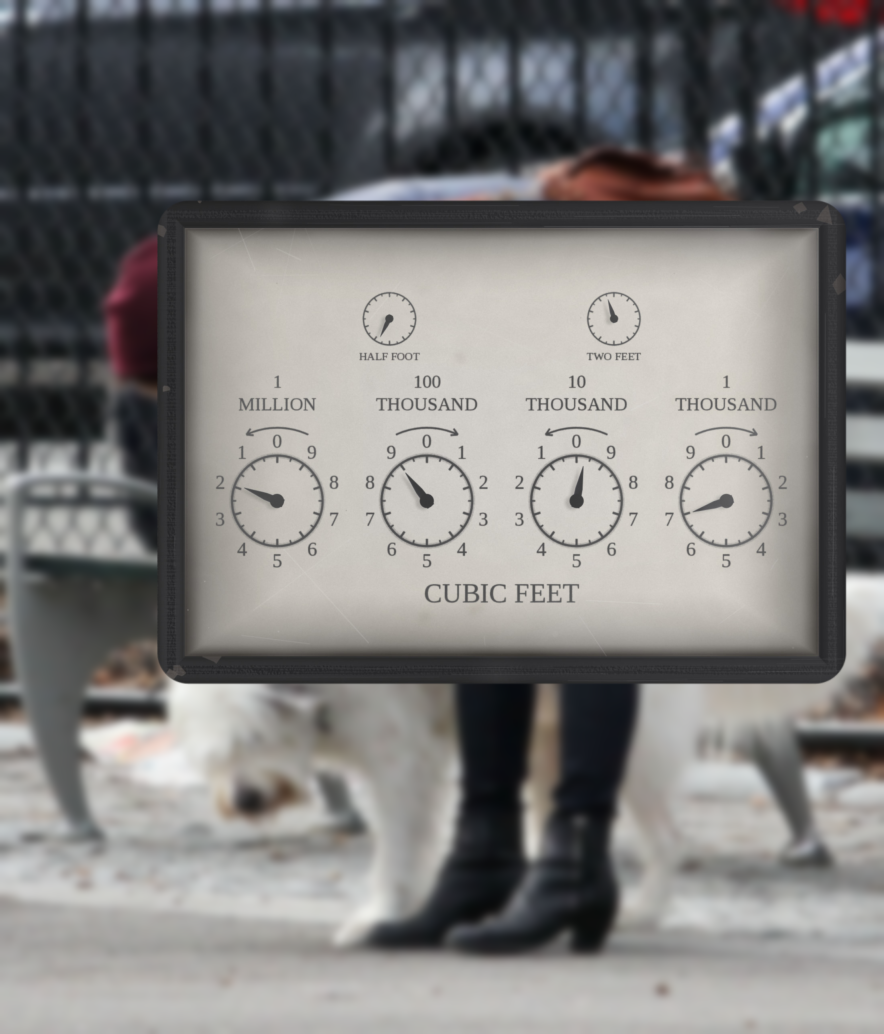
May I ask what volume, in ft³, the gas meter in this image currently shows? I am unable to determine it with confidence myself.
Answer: 189700 ft³
